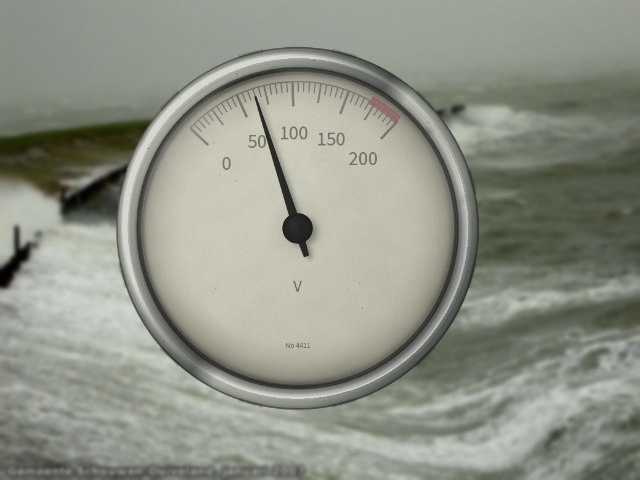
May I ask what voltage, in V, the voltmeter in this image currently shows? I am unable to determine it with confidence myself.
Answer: 65 V
